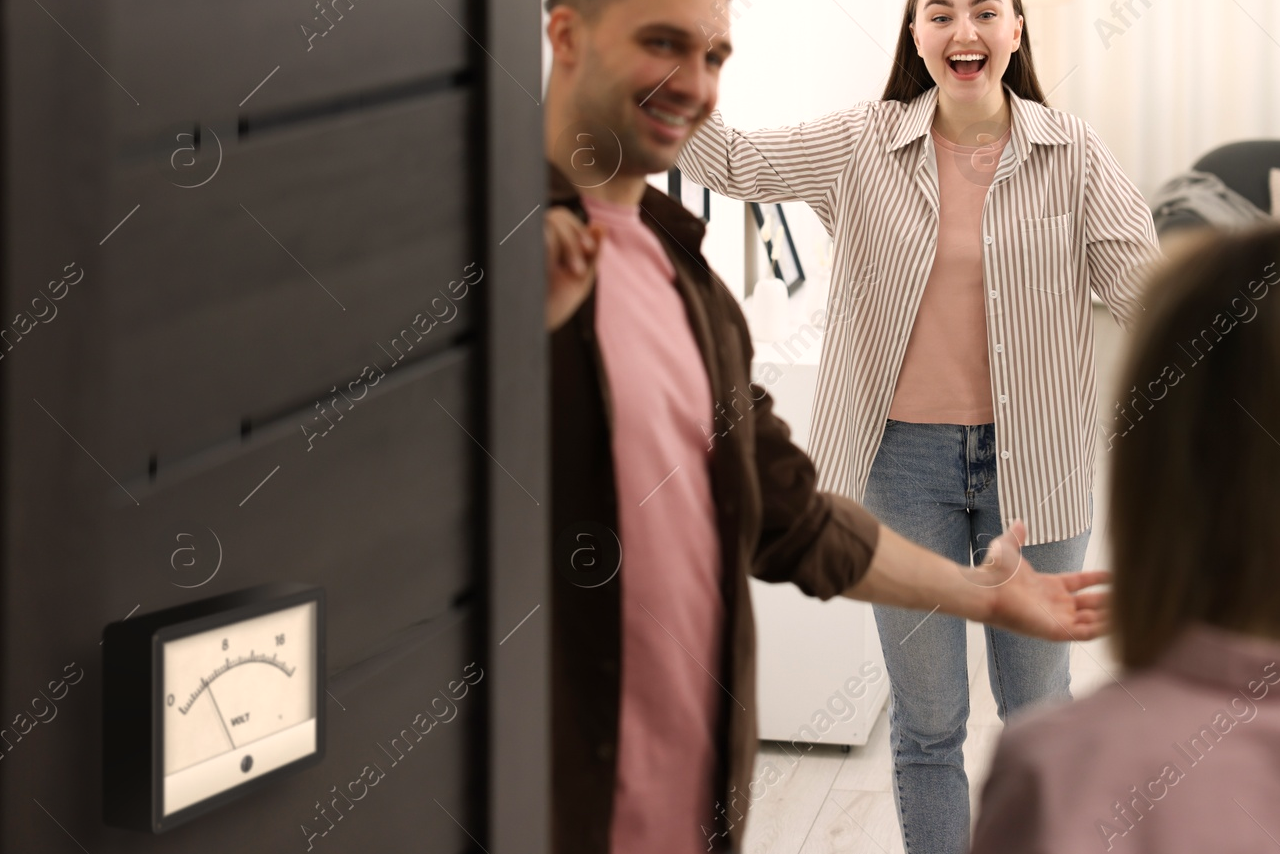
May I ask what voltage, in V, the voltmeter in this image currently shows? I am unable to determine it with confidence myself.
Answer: 4 V
